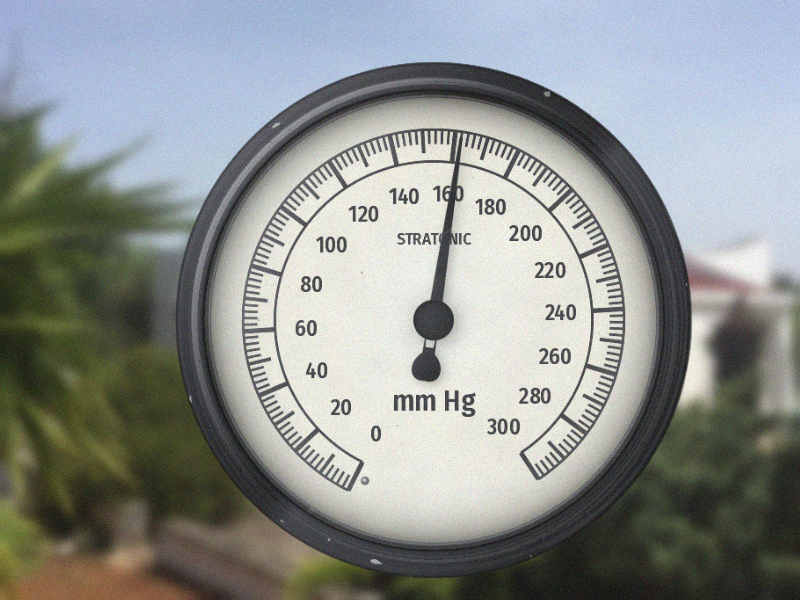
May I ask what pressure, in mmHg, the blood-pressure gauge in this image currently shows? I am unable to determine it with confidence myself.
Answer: 162 mmHg
